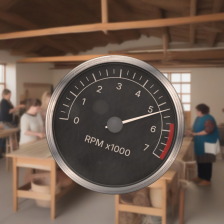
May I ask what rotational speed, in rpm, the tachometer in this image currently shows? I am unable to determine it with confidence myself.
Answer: 5250 rpm
